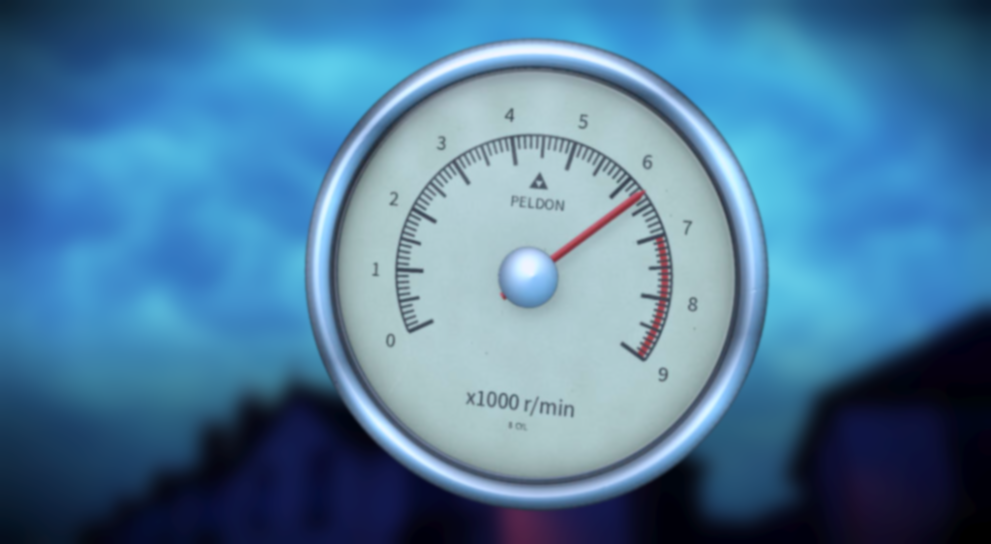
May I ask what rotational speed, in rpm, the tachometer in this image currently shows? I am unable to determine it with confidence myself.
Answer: 6300 rpm
